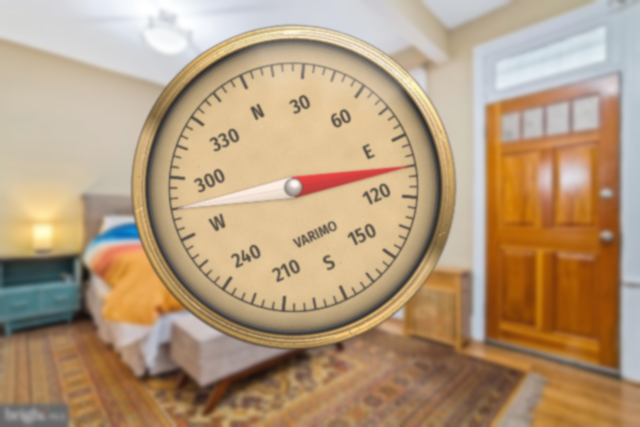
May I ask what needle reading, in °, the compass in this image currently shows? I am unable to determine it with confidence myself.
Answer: 105 °
